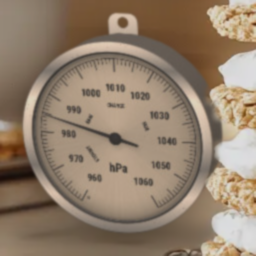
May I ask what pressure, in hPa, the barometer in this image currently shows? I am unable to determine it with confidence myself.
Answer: 985 hPa
